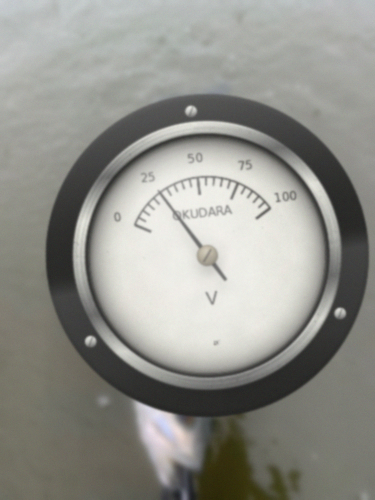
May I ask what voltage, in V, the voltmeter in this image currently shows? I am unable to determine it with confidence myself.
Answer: 25 V
